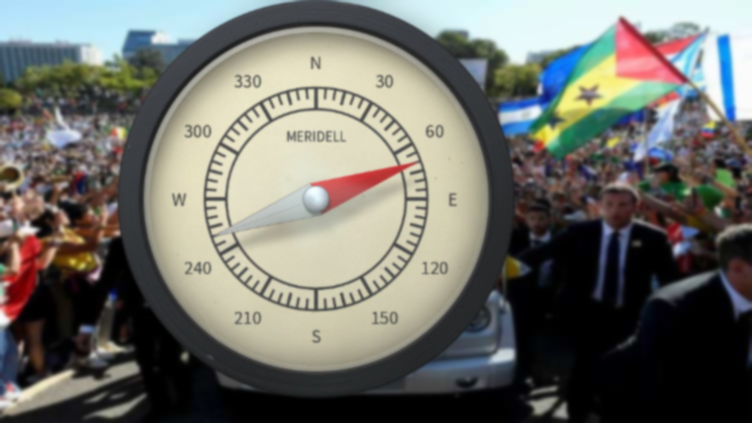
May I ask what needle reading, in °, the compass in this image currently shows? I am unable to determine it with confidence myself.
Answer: 70 °
